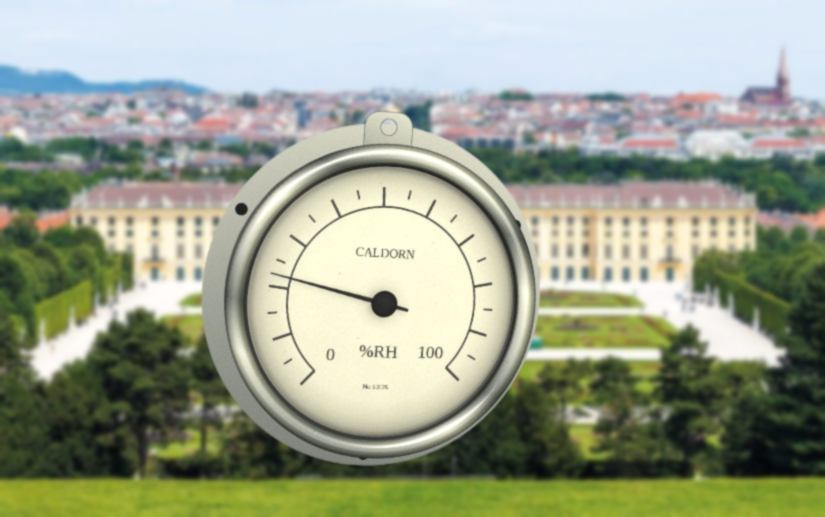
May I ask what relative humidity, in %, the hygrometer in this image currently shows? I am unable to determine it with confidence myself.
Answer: 22.5 %
